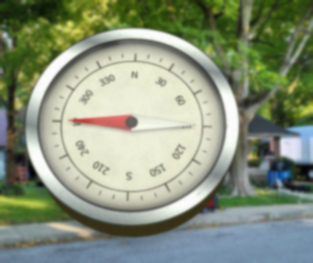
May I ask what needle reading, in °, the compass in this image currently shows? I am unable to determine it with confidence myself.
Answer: 270 °
